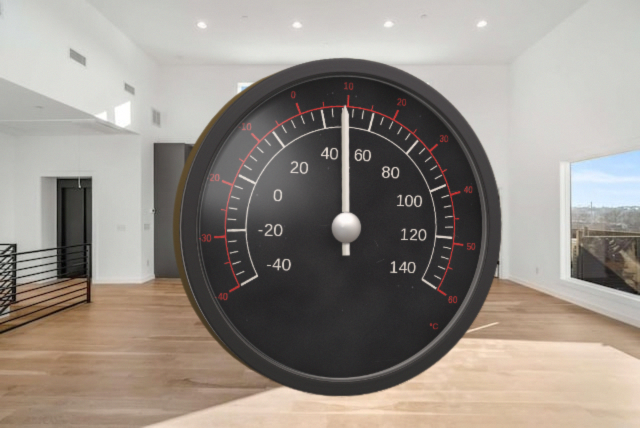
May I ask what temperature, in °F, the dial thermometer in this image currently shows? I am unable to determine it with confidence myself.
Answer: 48 °F
